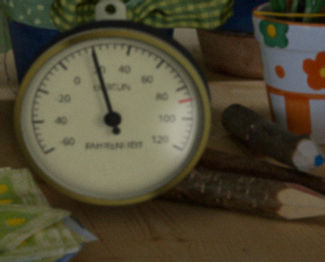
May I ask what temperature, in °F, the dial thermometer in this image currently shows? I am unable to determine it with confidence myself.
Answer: 20 °F
